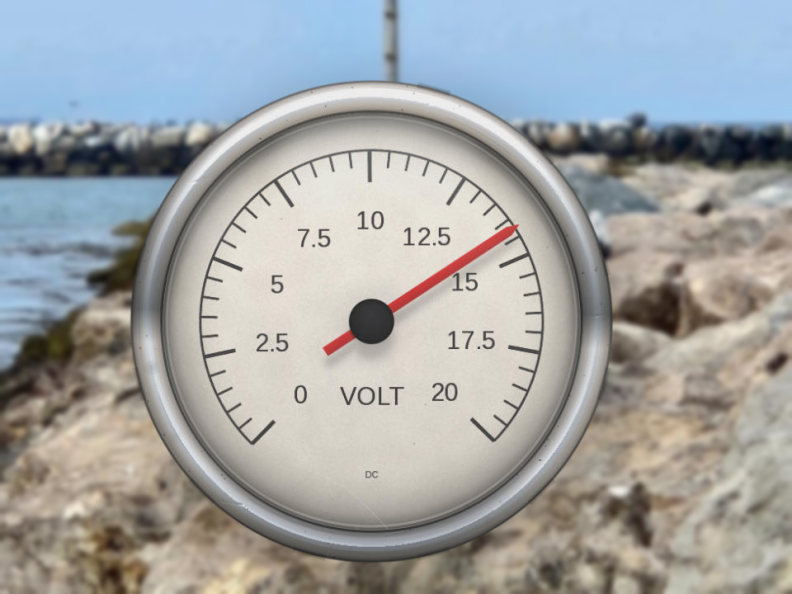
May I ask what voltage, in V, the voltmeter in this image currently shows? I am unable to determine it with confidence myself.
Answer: 14.25 V
